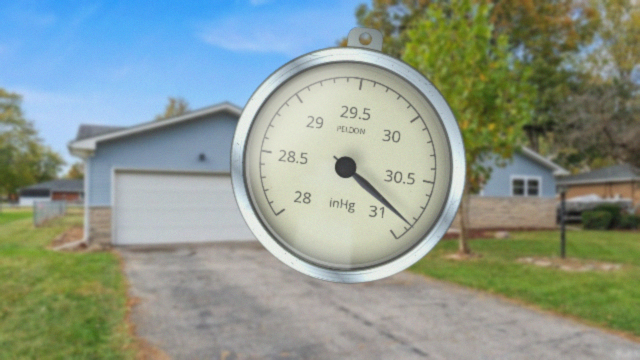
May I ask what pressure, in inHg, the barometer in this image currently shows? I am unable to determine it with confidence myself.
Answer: 30.85 inHg
